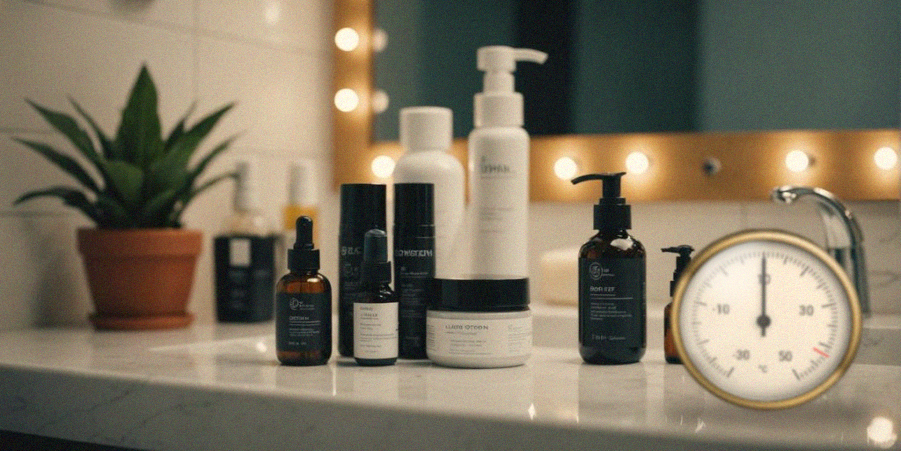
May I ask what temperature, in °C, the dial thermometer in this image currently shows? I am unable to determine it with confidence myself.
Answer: 10 °C
